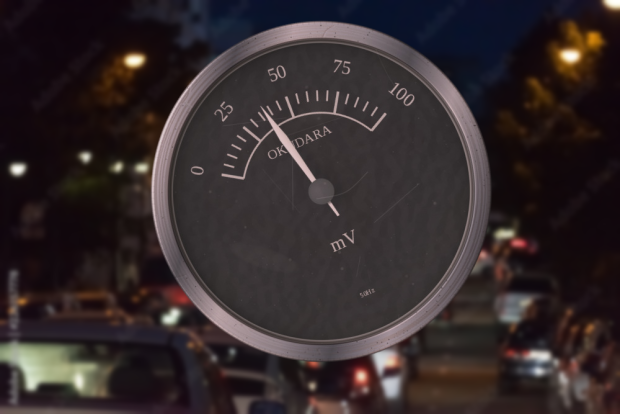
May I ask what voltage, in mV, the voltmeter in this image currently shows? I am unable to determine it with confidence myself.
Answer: 37.5 mV
